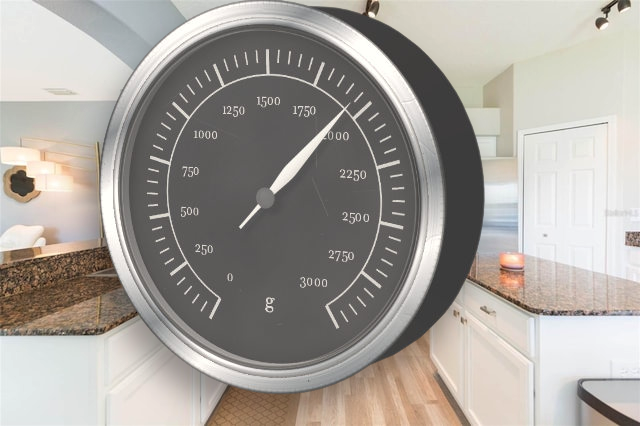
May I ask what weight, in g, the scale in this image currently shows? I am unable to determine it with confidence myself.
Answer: 1950 g
